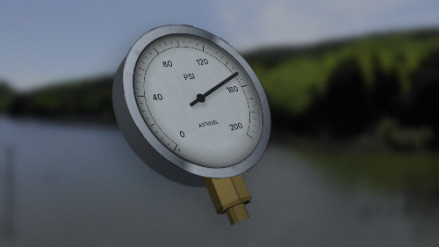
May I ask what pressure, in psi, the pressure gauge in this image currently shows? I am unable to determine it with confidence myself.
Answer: 150 psi
